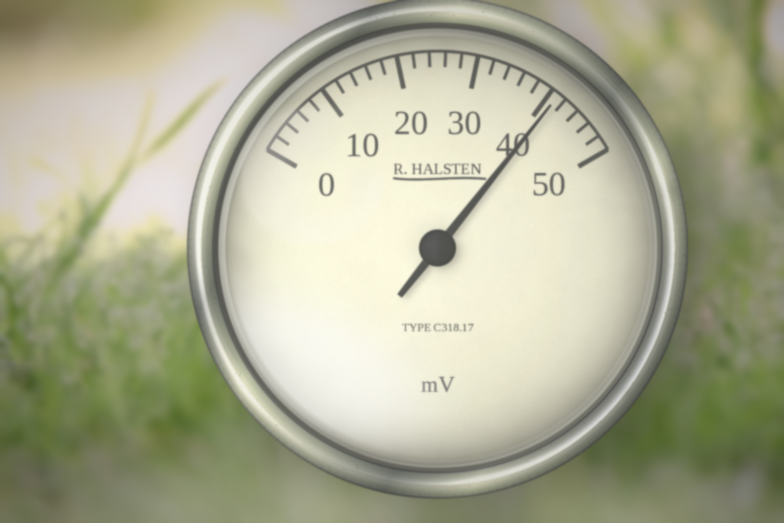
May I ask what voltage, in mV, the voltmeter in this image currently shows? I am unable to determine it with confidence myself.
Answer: 41 mV
